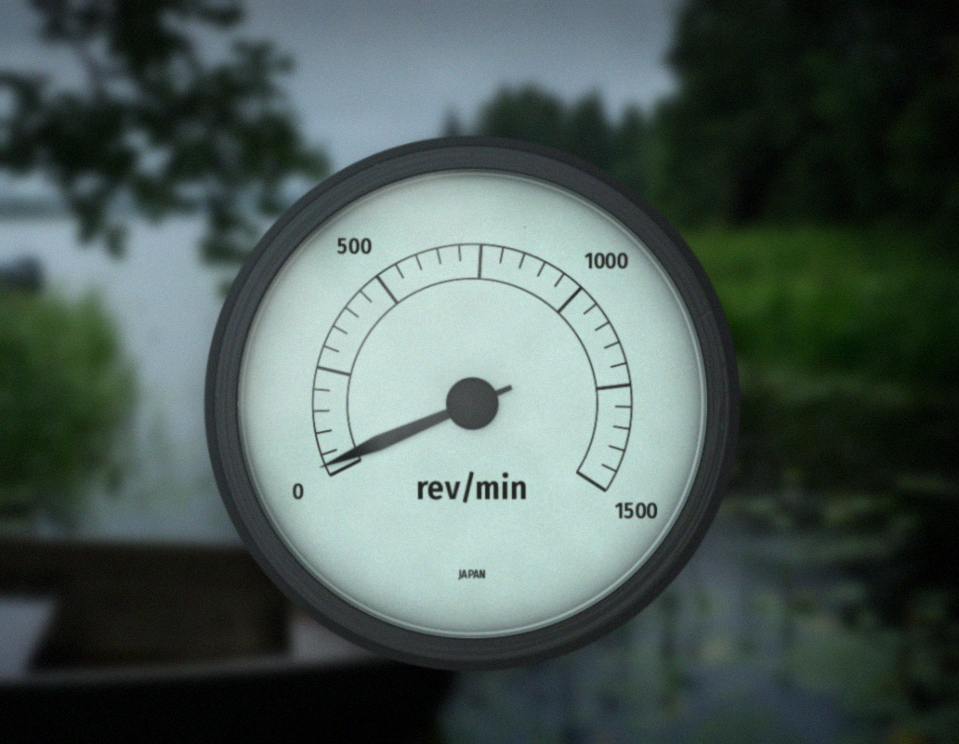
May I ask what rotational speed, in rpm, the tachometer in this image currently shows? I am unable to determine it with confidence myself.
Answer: 25 rpm
